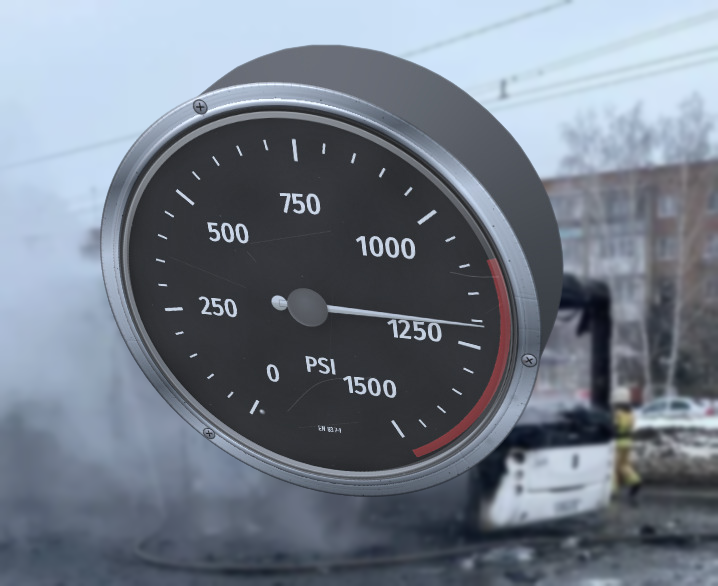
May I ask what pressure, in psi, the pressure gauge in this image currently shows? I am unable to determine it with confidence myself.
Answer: 1200 psi
